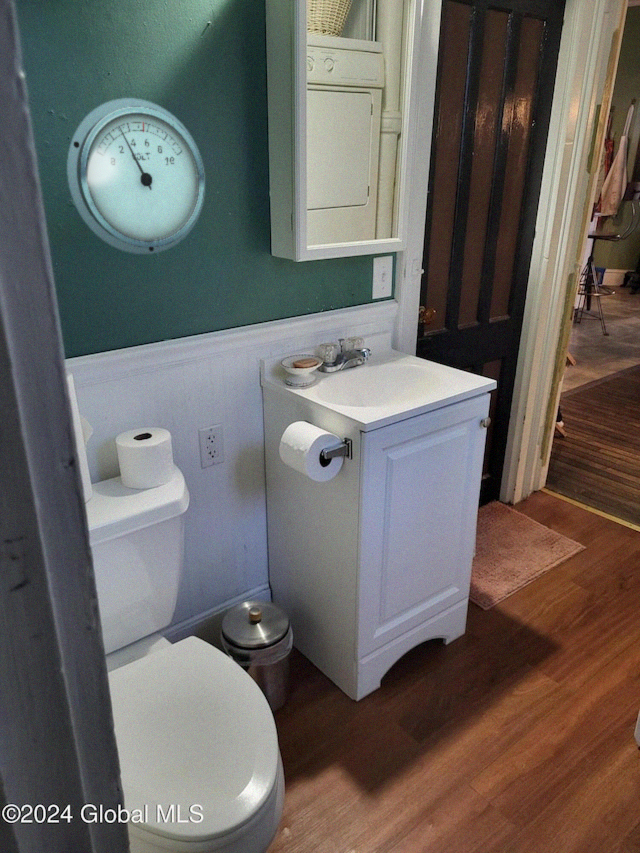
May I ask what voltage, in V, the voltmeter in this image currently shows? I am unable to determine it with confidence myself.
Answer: 3 V
